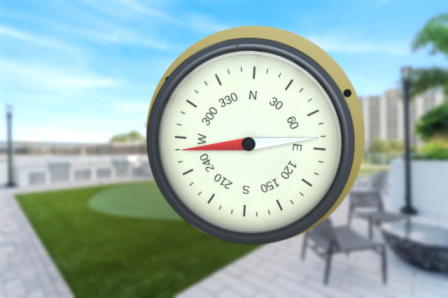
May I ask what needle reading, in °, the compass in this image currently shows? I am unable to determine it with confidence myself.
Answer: 260 °
